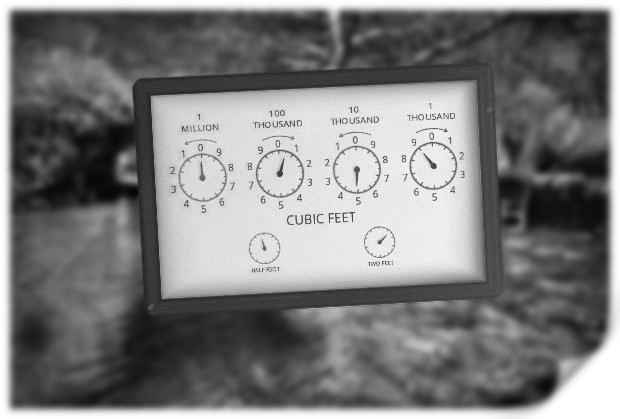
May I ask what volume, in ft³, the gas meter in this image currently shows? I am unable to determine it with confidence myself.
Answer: 4900 ft³
